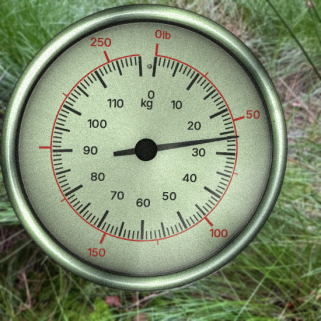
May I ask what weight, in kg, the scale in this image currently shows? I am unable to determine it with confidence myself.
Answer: 26 kg
